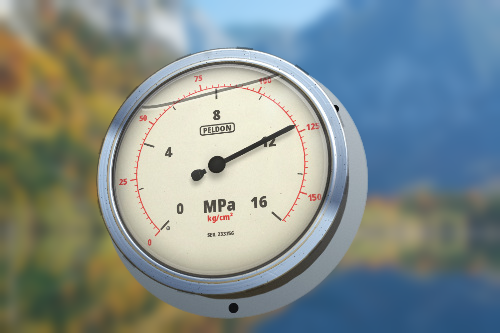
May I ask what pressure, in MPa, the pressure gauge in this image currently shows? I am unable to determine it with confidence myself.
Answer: 12 MPa
